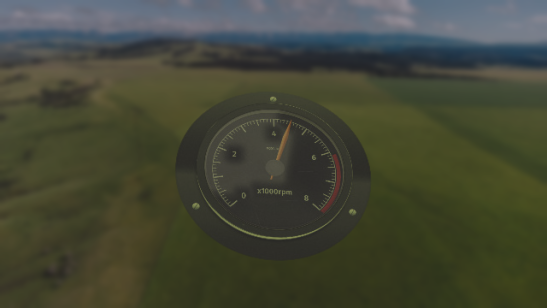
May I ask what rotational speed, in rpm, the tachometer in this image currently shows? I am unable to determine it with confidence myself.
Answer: 4500 rpm
